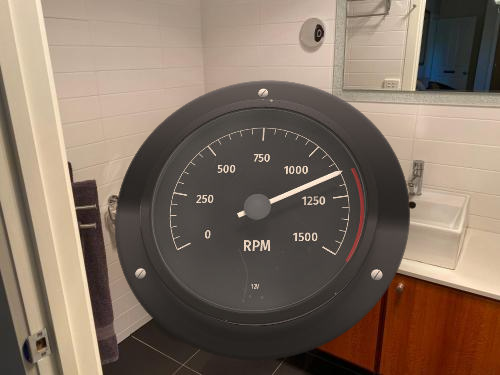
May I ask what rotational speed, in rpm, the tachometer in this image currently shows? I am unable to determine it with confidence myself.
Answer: 1150 rpm
